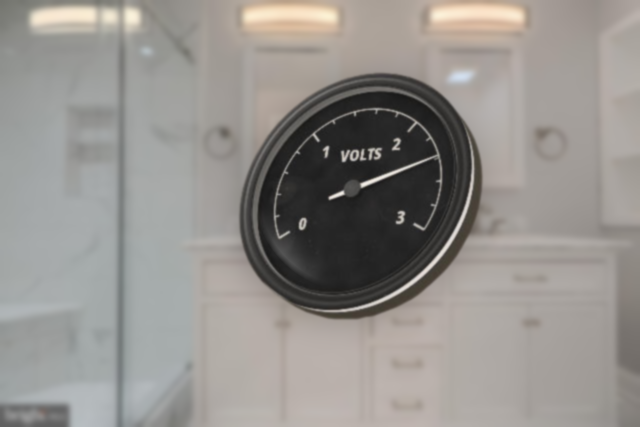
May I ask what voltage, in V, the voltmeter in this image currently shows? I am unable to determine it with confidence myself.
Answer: 2.4 V
